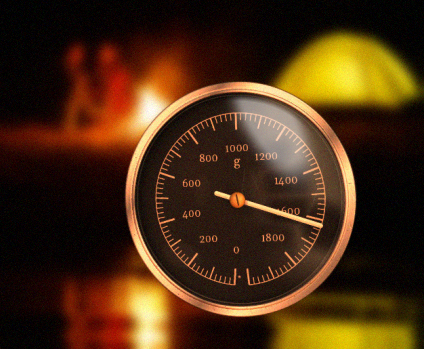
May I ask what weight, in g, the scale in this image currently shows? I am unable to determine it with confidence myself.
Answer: 1620 g
